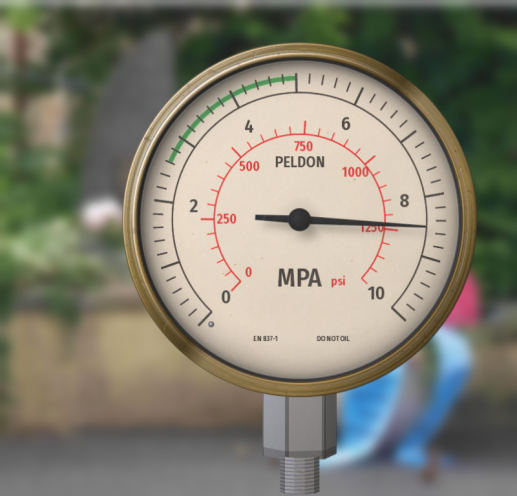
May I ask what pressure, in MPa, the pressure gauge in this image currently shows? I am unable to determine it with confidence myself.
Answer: 8.5 MPa
